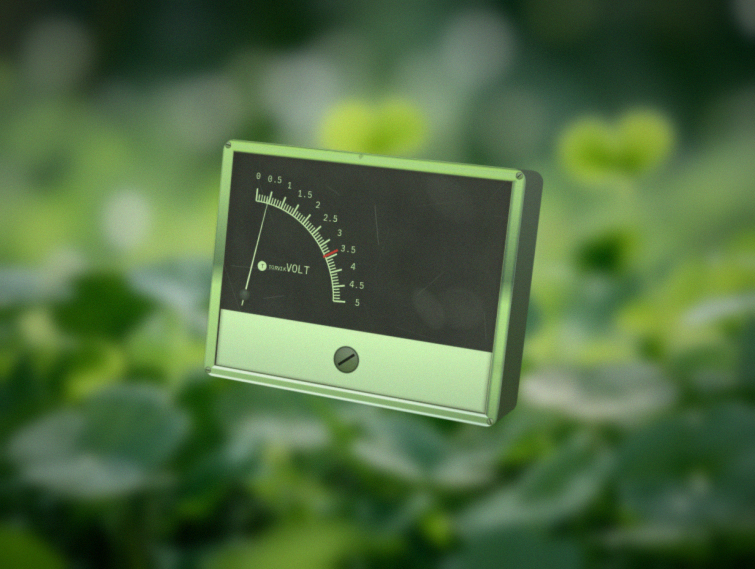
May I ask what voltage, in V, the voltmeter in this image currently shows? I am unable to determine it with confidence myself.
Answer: 0.5 V
